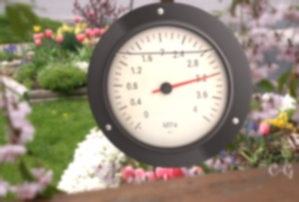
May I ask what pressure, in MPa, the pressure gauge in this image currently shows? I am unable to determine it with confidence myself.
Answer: 3.2 MPa
